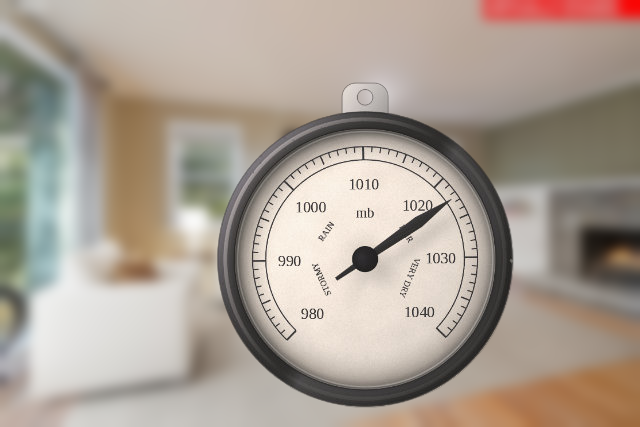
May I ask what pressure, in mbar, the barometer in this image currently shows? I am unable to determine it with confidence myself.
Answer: 1022.5 mbar
